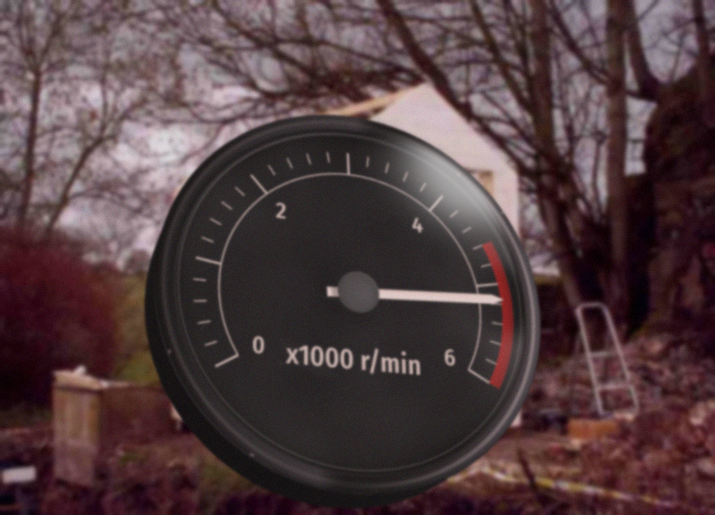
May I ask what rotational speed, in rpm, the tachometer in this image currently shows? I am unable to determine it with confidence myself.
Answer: 5200 rpm
